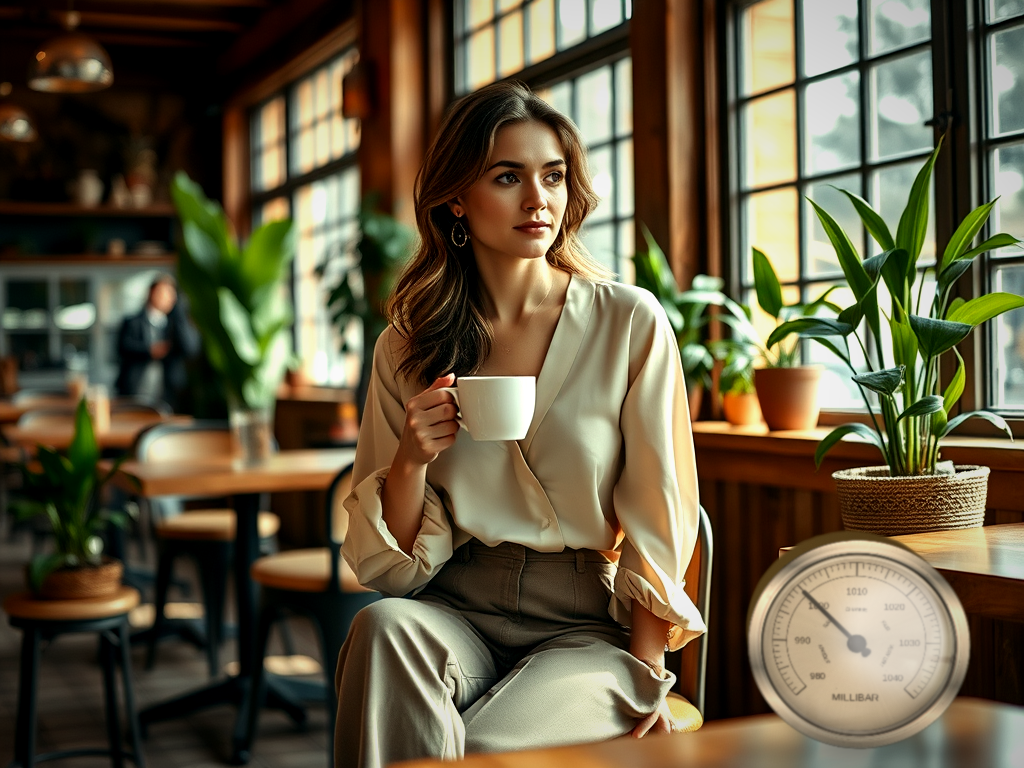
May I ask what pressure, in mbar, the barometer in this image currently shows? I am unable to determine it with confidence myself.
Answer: 1000 mbar
